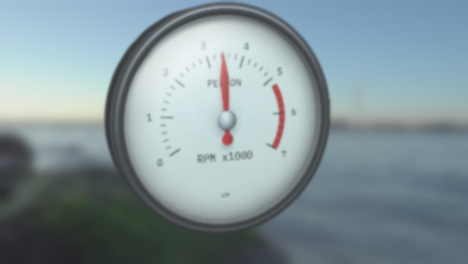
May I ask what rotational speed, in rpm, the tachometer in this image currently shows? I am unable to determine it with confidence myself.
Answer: 3400 rpm
